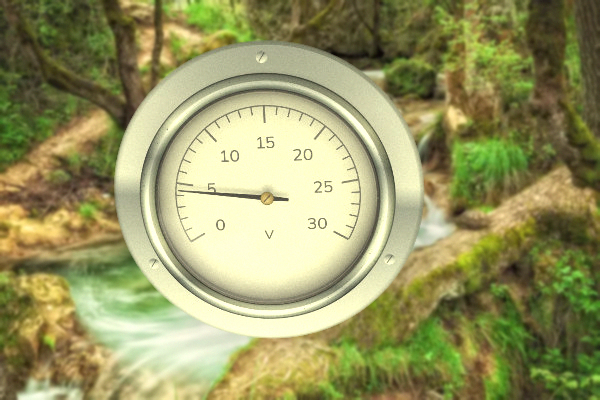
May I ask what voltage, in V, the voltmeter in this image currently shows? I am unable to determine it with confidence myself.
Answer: 4.5 V
